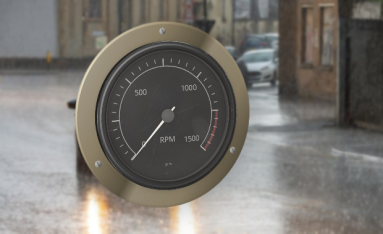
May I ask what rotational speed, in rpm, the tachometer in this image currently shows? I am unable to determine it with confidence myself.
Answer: 0 rpm
